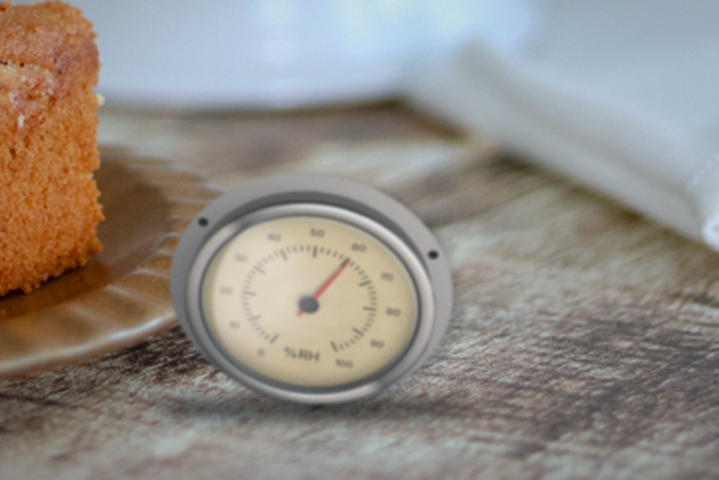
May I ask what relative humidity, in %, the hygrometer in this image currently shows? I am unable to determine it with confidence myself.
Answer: 60 %
